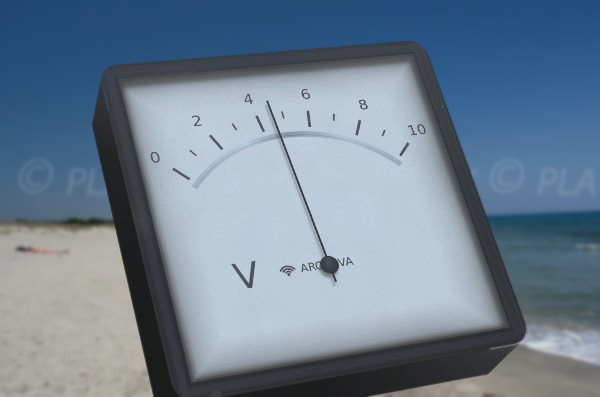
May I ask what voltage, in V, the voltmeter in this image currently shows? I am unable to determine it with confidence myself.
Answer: 4.5 V
